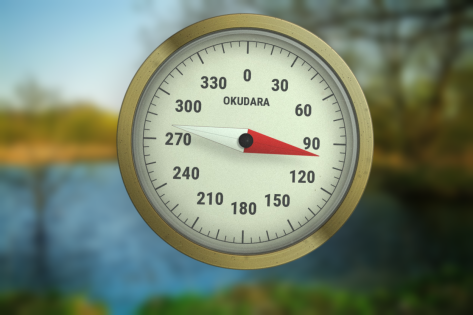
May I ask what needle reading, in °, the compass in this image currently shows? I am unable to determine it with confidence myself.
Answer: 100 °
